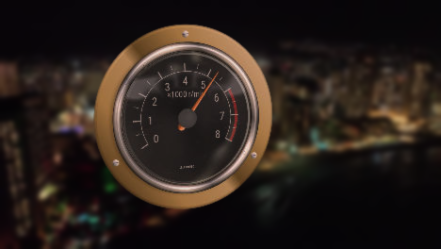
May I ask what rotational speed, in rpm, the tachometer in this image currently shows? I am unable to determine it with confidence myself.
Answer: 5250 rpm
